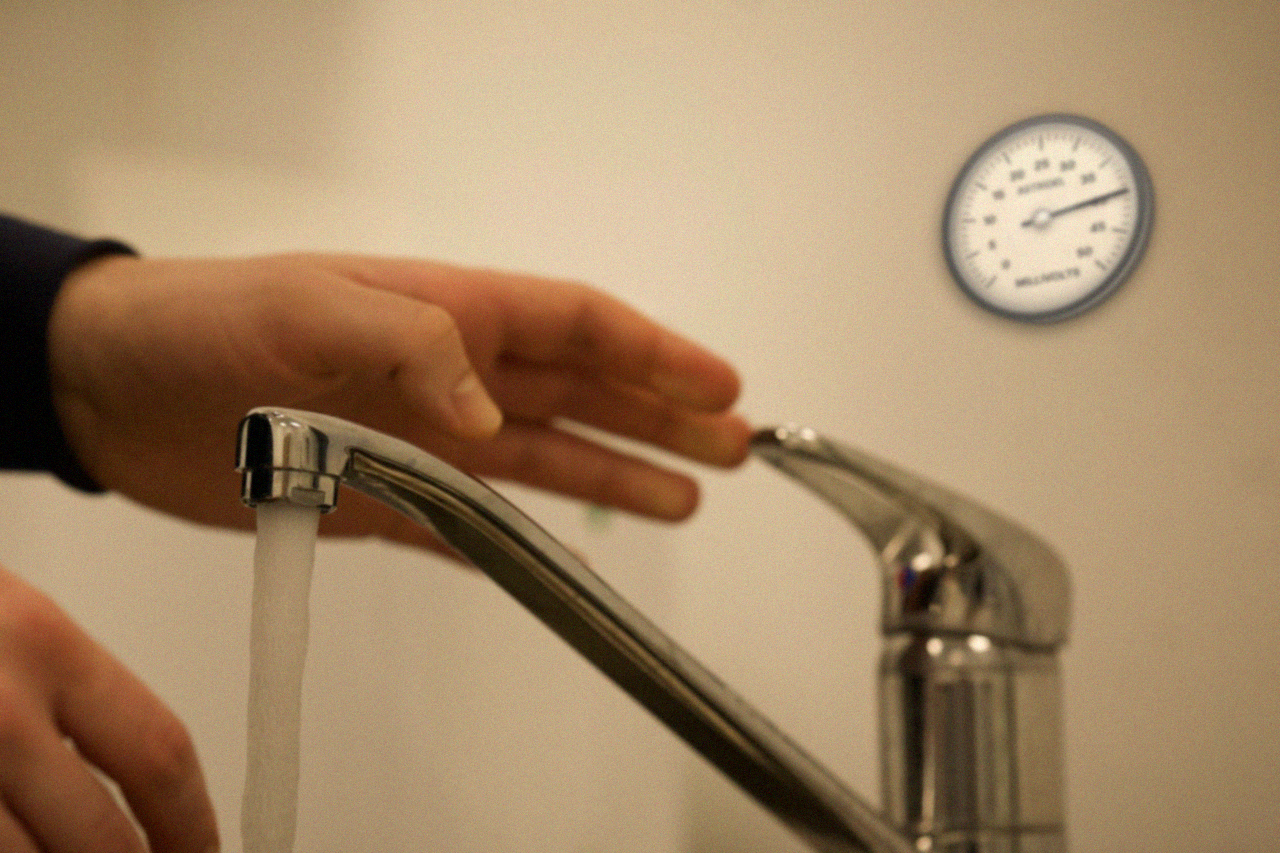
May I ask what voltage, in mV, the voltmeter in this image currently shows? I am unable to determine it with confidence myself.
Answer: 40 mV
